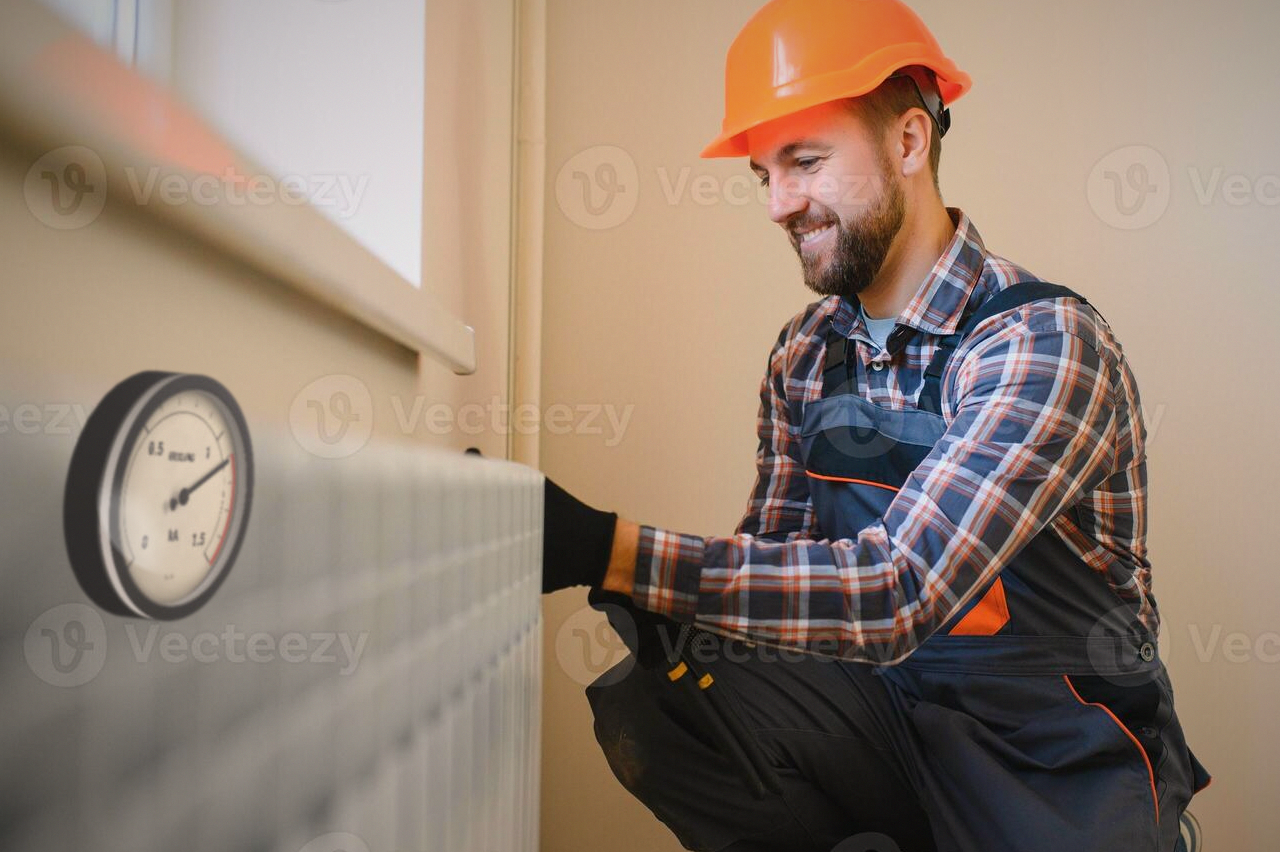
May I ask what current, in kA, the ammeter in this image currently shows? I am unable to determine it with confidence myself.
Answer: 1.1 kA
